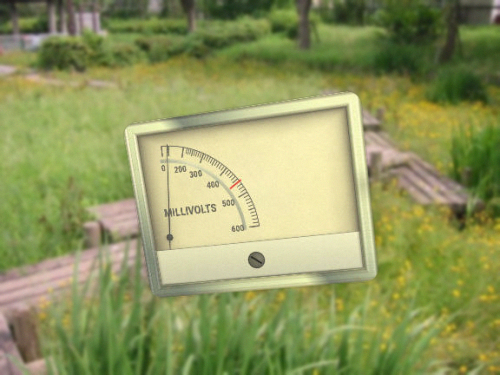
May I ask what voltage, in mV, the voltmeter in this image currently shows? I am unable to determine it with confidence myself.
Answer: 100 mV
